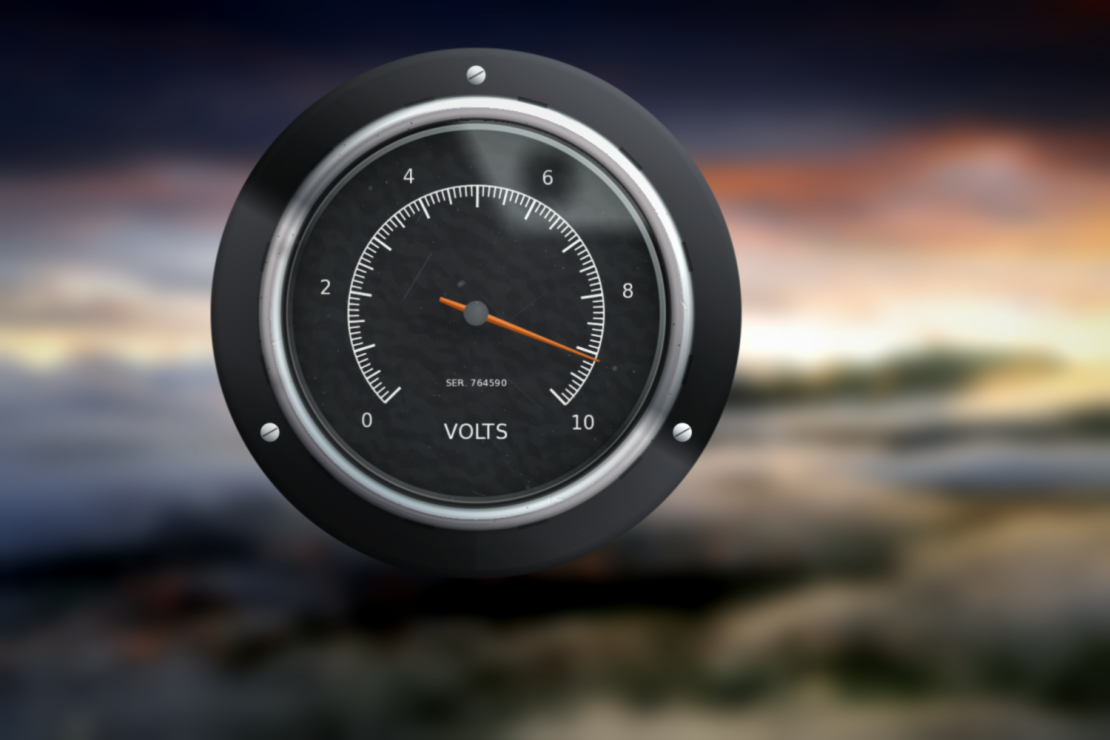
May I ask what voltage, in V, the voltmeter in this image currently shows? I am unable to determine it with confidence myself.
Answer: 9.1 V
